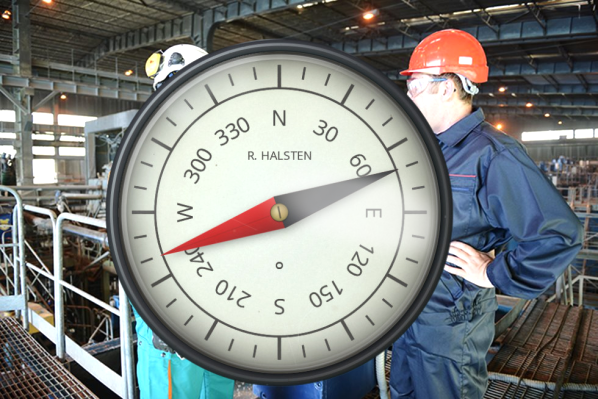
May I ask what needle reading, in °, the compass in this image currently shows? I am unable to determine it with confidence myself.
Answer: 250 °
